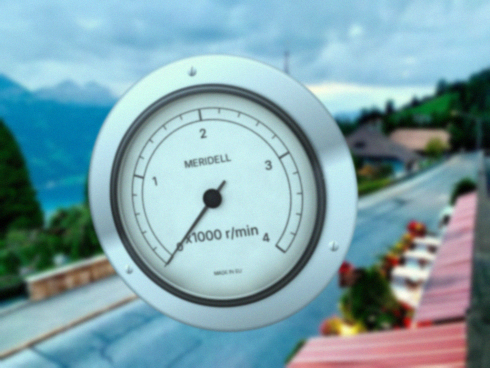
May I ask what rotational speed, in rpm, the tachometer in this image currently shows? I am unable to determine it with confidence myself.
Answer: 0 rpm
